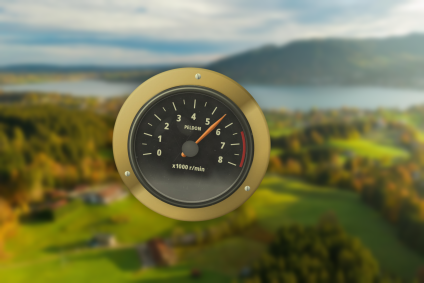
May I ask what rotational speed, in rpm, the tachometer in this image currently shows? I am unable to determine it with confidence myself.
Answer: 5500 rpm
